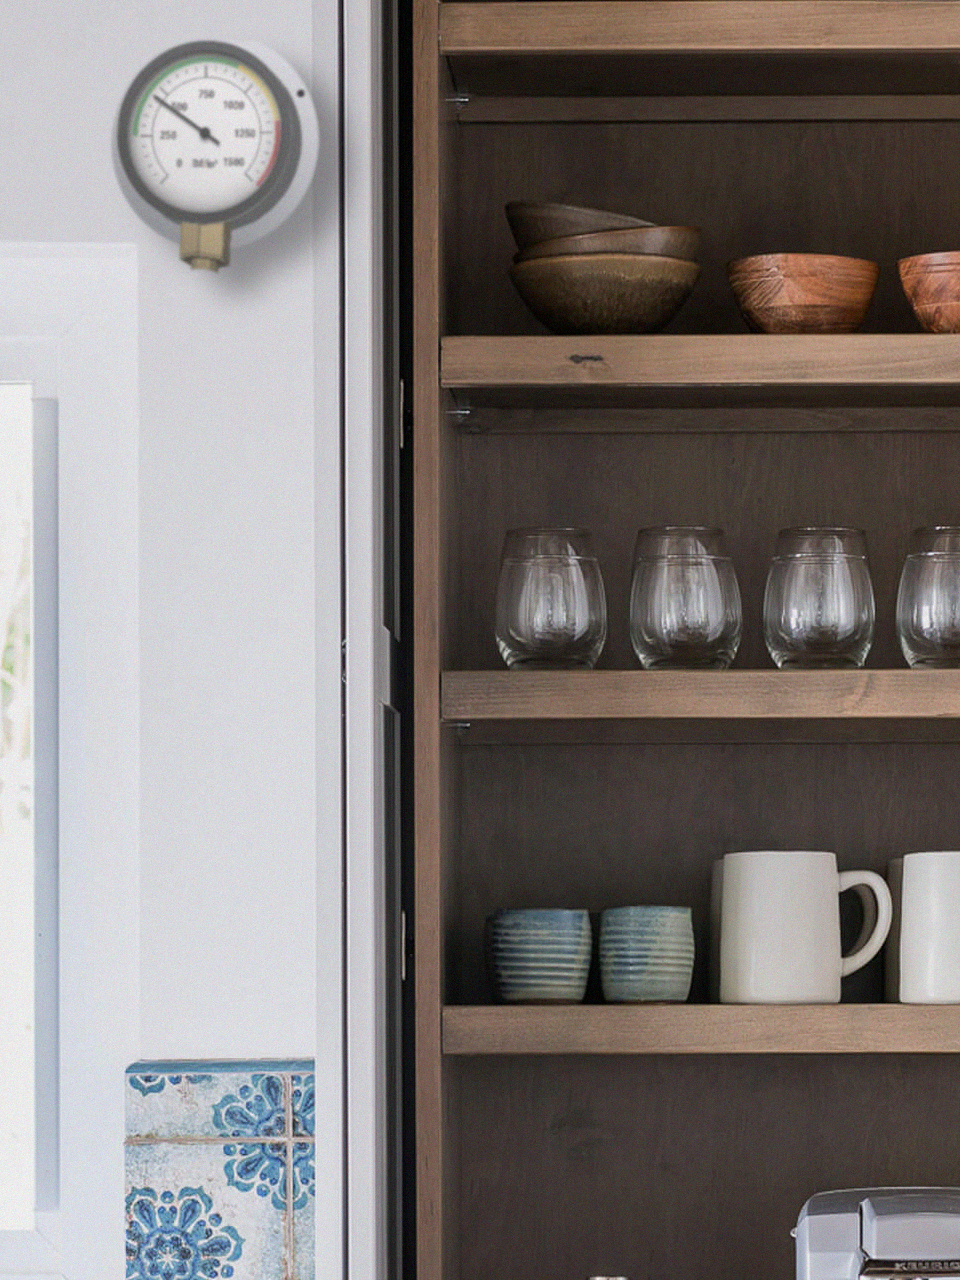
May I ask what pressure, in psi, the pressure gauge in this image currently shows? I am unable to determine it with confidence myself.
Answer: 450 psi
